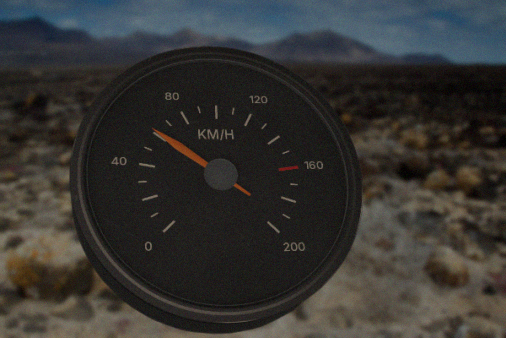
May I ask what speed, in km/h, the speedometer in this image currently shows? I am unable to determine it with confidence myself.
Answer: 60 km/h
